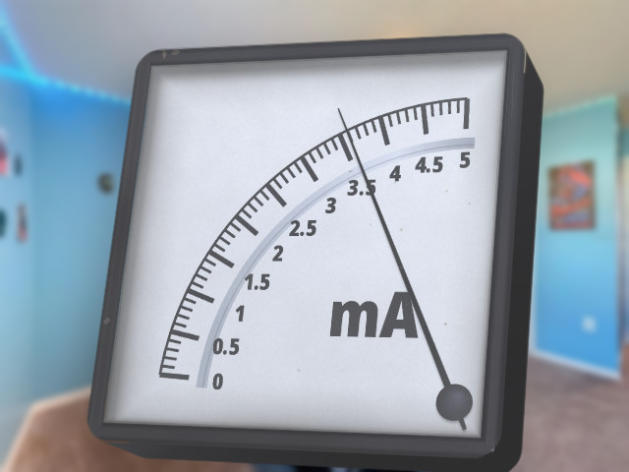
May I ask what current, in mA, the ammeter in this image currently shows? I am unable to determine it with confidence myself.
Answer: 3.6 mA
